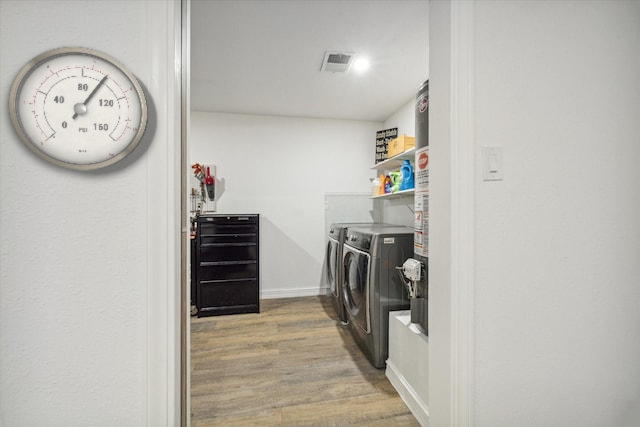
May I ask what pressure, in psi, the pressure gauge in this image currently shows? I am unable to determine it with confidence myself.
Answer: 100 psi
